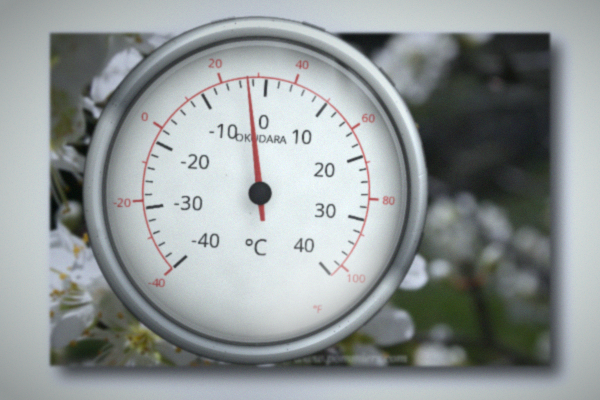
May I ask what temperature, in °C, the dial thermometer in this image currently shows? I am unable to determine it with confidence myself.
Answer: -3 °C
